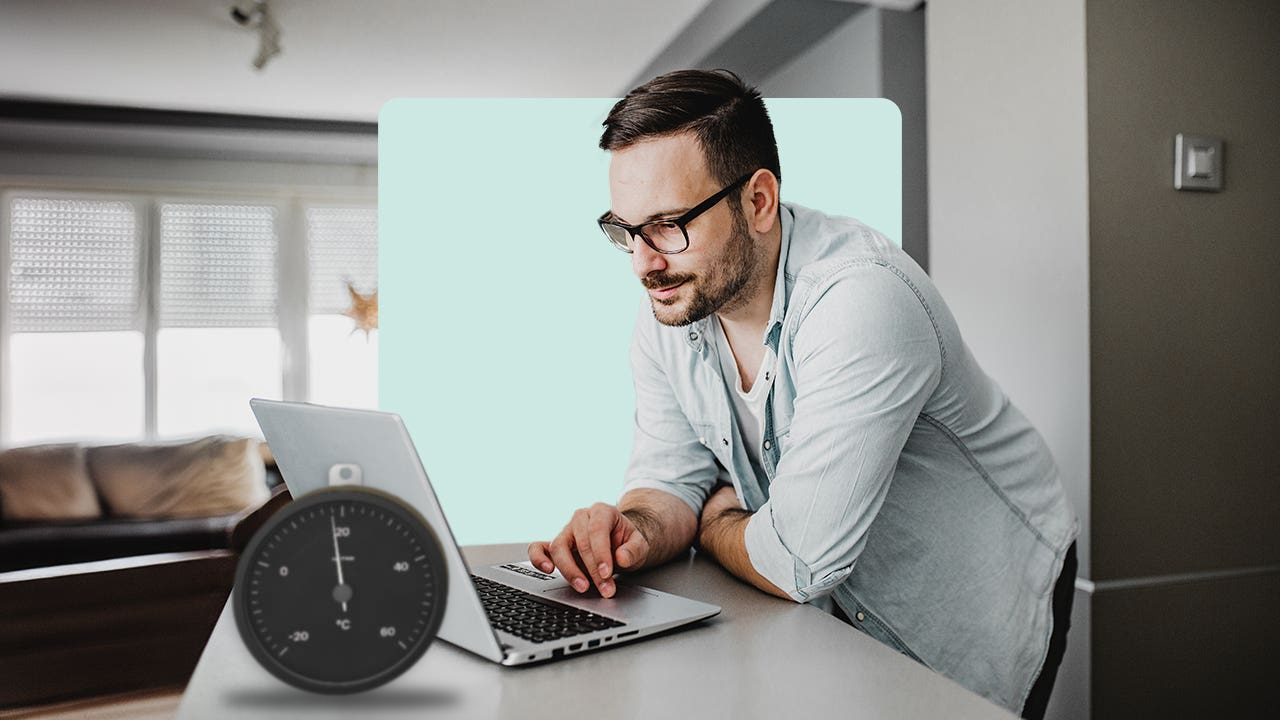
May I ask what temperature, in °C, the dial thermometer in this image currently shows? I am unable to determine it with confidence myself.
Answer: 18 °C
